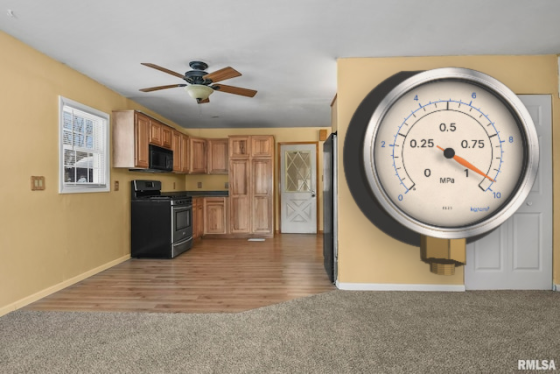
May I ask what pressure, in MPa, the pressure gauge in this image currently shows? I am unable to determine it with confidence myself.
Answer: 0.95 MPa
